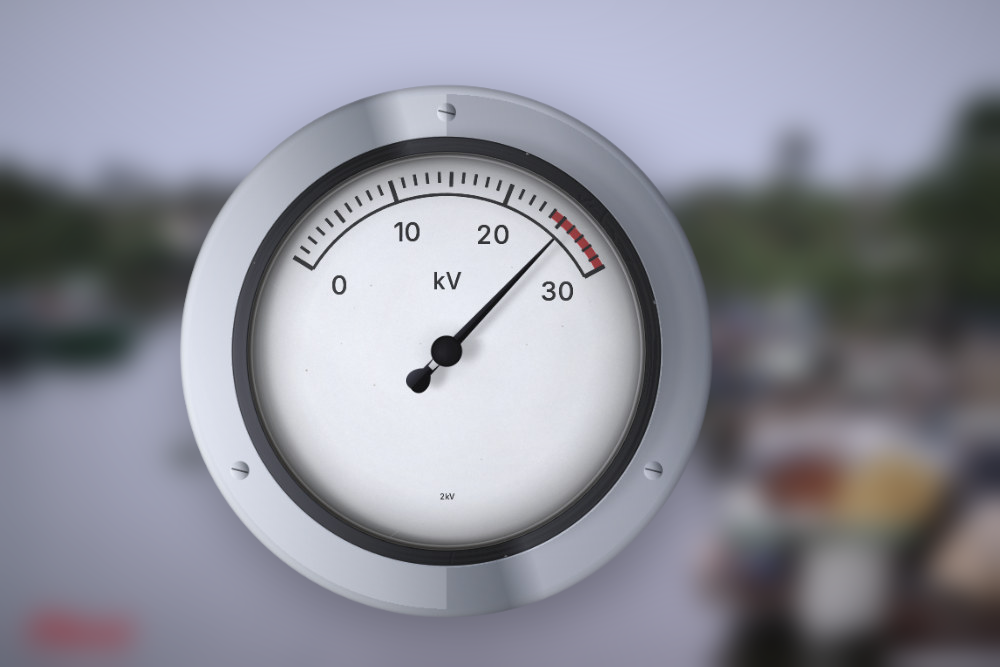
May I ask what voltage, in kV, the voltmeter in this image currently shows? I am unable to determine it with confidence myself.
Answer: 25.5 kV
